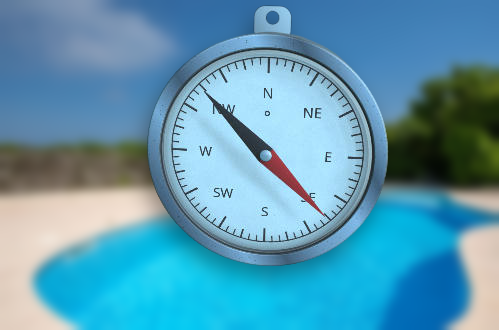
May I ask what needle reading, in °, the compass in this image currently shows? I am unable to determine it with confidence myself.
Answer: 135 °
